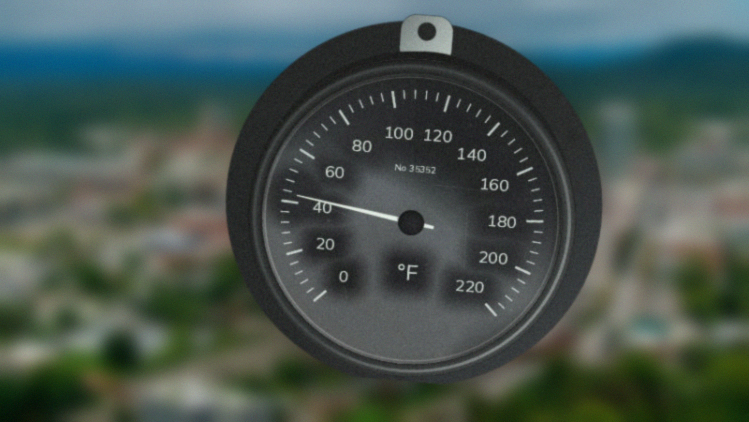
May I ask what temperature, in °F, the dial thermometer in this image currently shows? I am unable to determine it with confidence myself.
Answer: 44 °F
